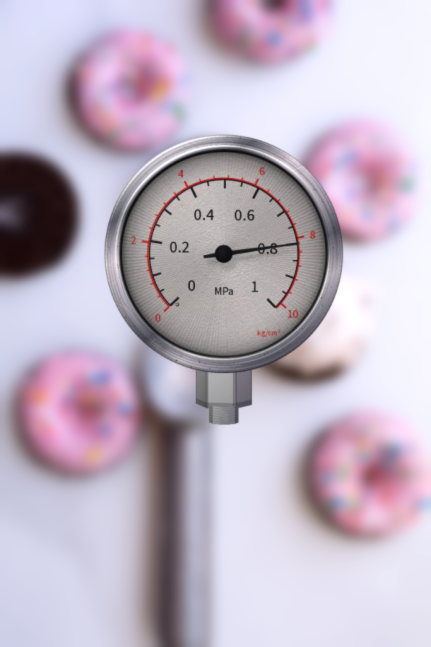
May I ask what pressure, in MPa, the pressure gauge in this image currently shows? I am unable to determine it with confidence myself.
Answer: 0.8 MPa
